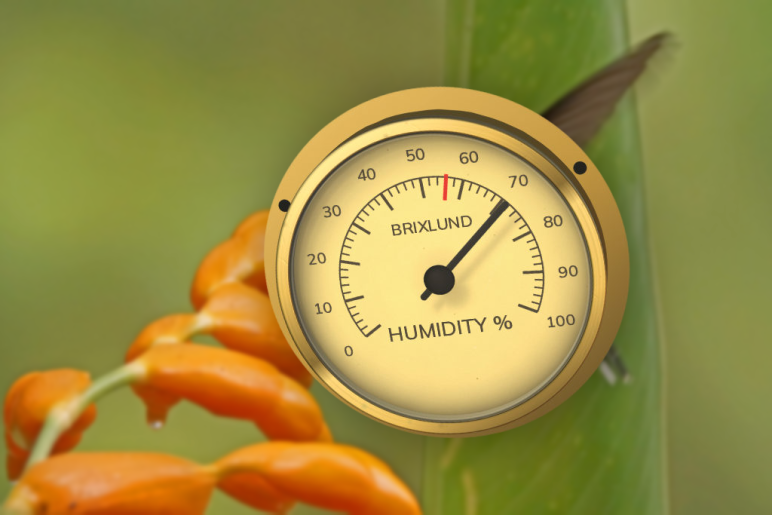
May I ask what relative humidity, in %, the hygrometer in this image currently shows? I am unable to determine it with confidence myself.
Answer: 71 %
